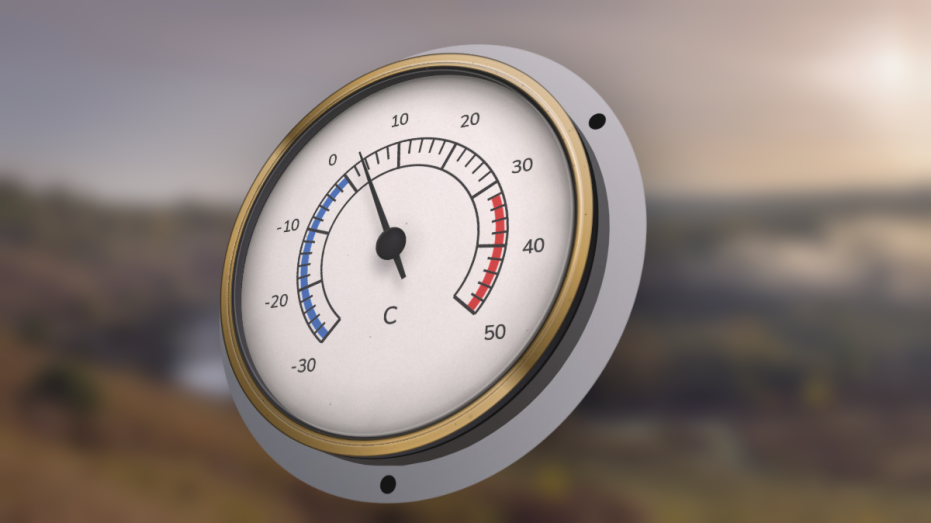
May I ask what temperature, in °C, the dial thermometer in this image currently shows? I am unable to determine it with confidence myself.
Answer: 4 °C
